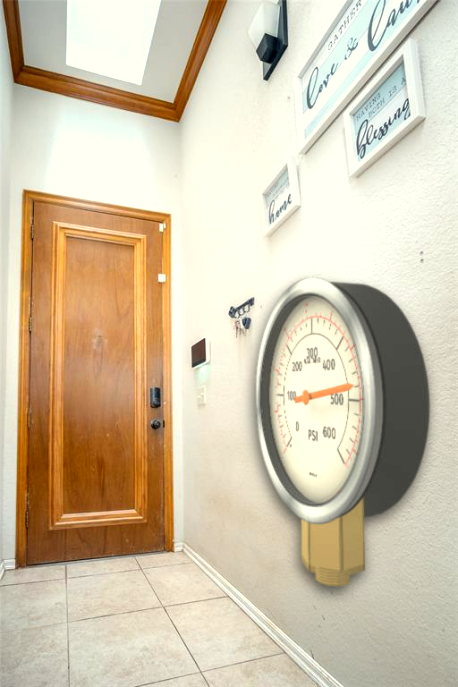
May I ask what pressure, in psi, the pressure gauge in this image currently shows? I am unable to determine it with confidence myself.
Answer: 480 psi
